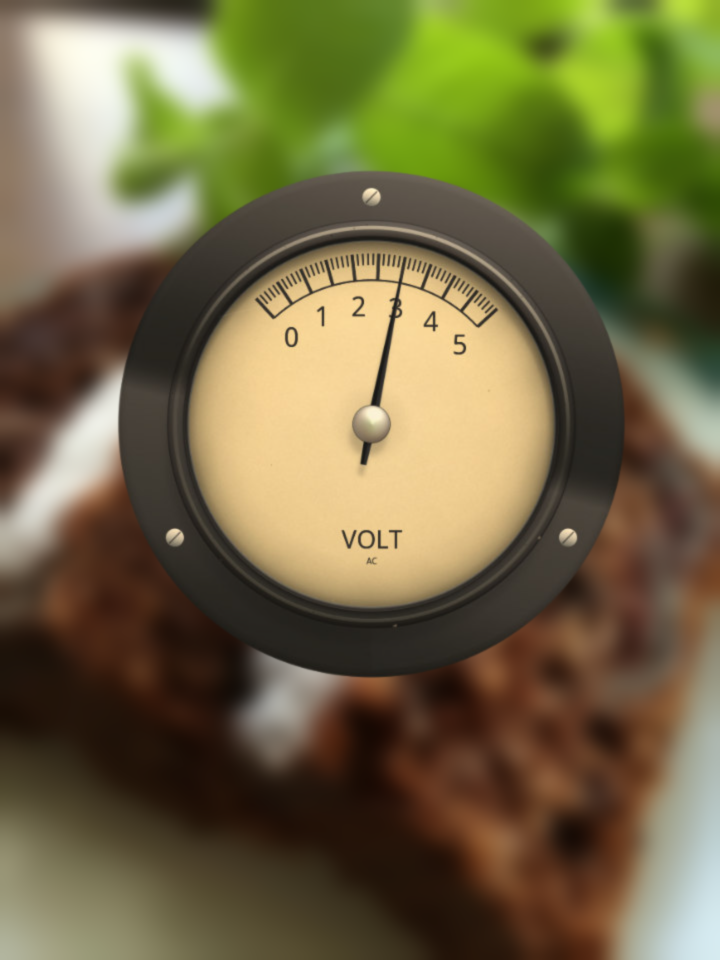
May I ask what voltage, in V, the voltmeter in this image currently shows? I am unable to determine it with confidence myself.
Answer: 3 V
